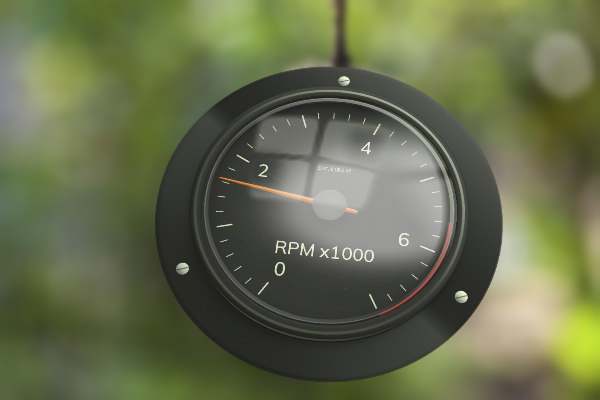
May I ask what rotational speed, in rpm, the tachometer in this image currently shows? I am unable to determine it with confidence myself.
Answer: 1600 rpm
